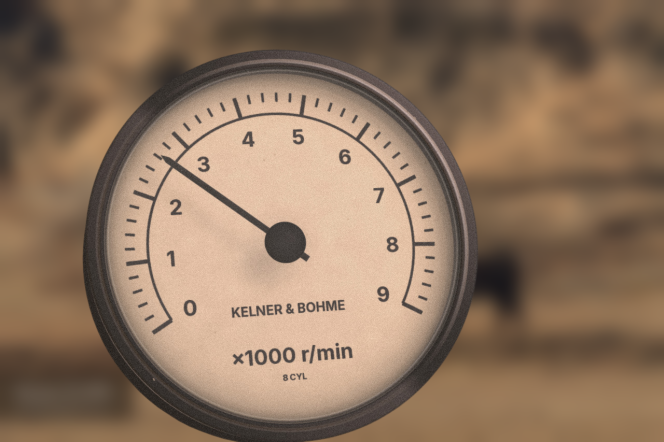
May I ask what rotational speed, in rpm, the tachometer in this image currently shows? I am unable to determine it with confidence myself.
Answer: 2600 rpm
